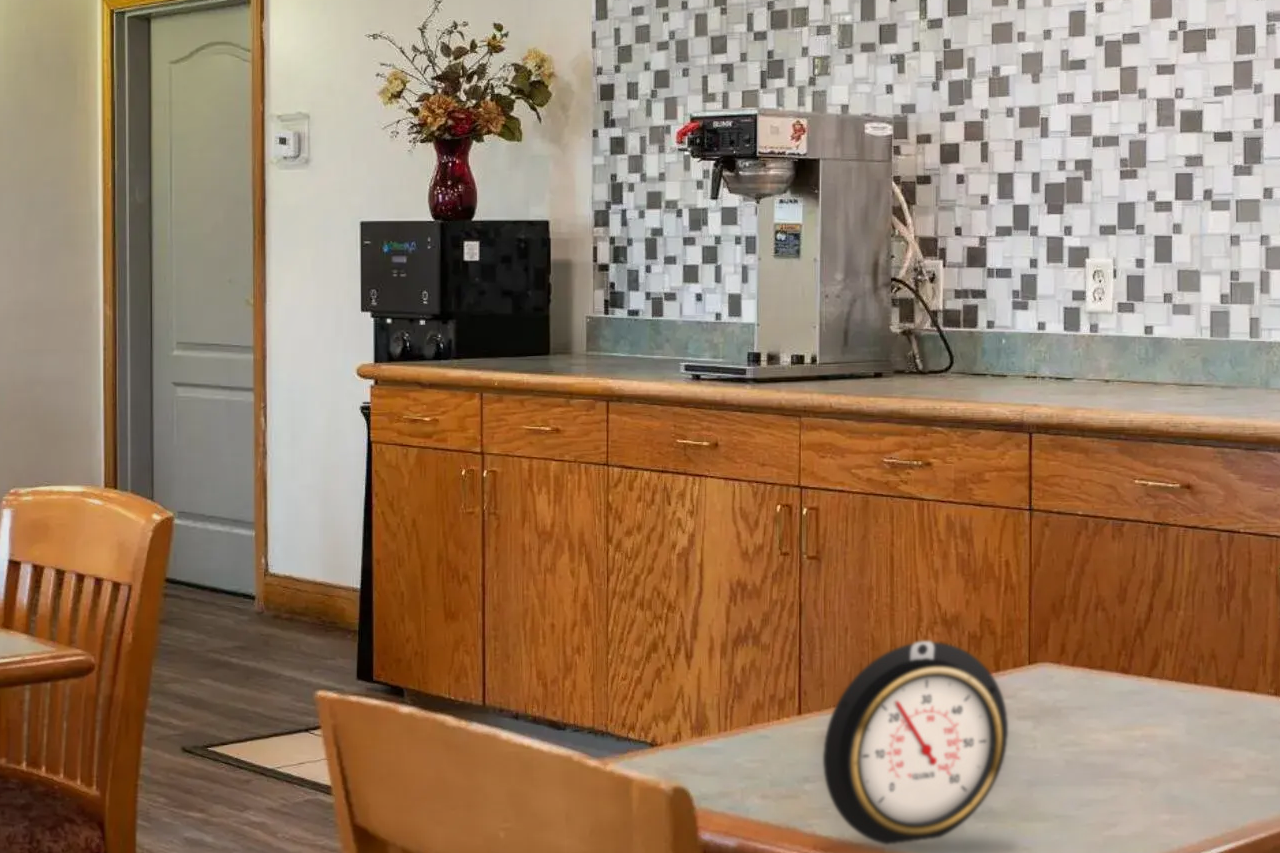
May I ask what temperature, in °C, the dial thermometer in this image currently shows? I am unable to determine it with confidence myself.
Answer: 22.5 °C
